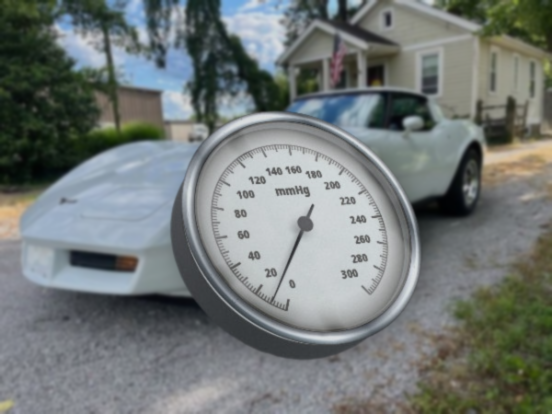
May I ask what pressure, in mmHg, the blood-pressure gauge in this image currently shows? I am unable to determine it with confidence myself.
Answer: 10 mmHg
